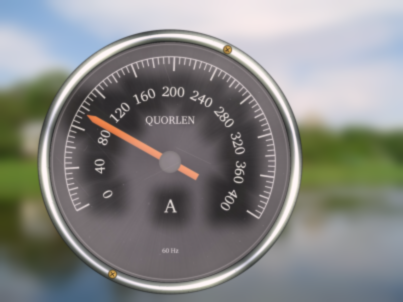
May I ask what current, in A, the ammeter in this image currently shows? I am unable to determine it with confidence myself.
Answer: 95 A
